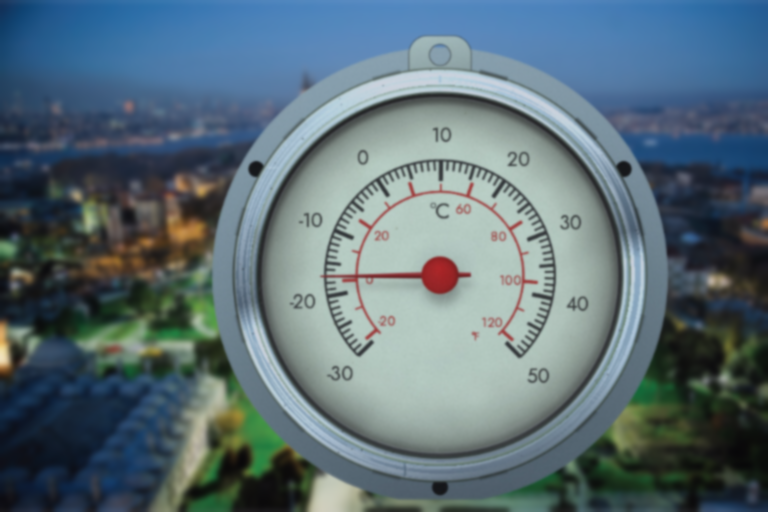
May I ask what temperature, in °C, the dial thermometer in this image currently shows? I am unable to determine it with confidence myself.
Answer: -17 °C
